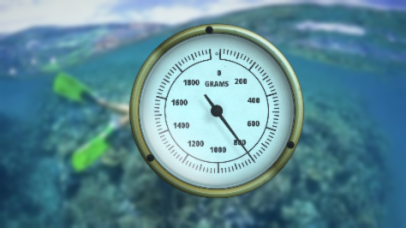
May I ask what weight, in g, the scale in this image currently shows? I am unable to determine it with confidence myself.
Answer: 800 g
